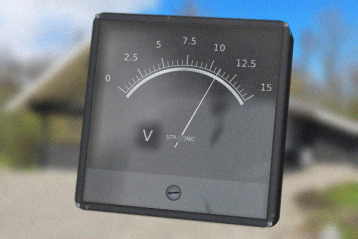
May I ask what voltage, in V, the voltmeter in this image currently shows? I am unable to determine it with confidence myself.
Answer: 11 V
